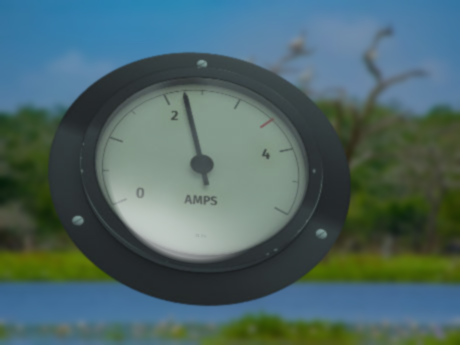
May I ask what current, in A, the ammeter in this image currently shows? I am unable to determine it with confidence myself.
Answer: 2.25 A
